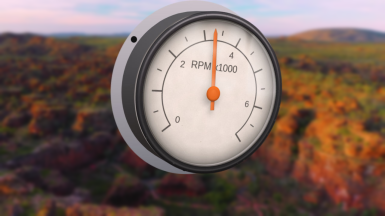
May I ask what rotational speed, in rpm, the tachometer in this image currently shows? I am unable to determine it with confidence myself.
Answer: 3250 rpm
